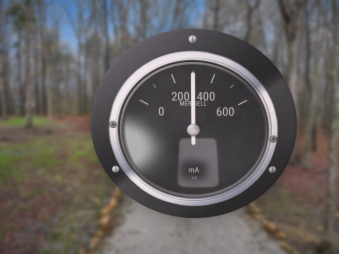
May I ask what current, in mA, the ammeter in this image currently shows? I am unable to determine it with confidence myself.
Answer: 300 mA
